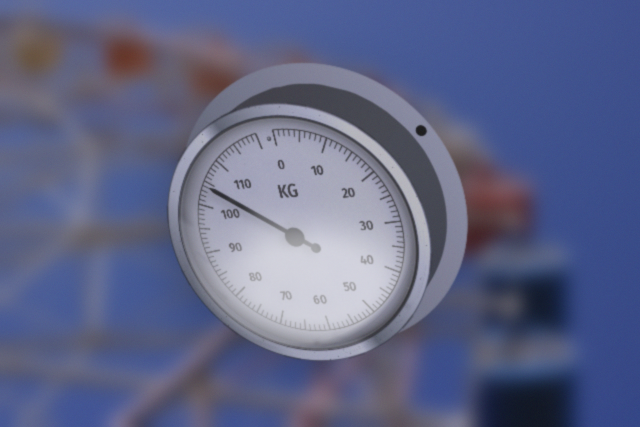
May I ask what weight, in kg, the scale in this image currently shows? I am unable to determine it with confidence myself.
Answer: 105 kg
